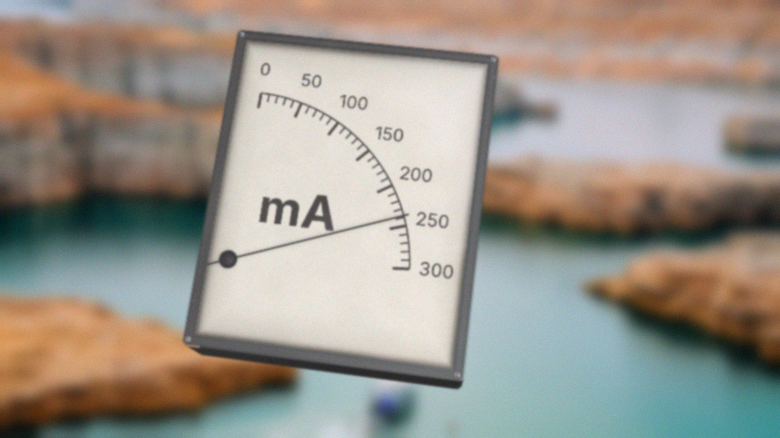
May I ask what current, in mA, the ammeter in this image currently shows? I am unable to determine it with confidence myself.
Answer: 240 mA
